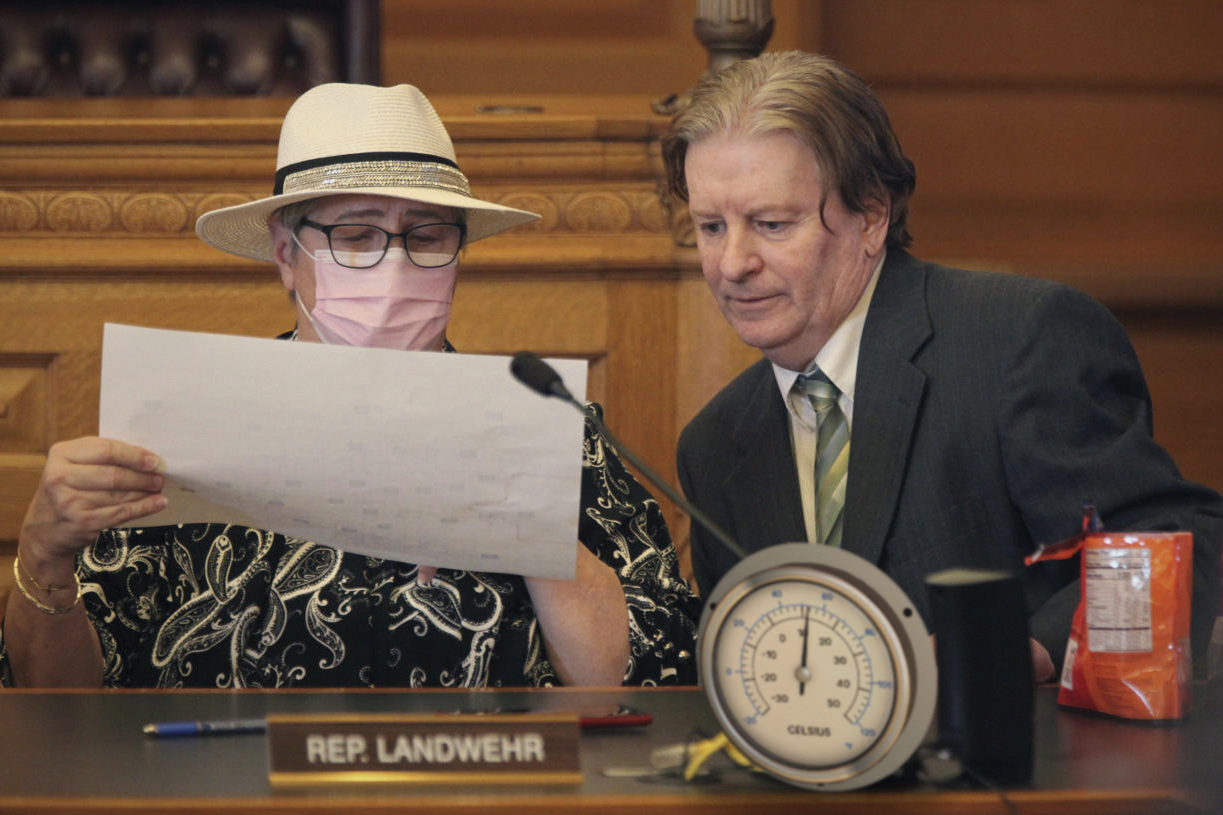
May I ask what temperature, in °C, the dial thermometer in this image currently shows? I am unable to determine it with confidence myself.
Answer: 12 °C
